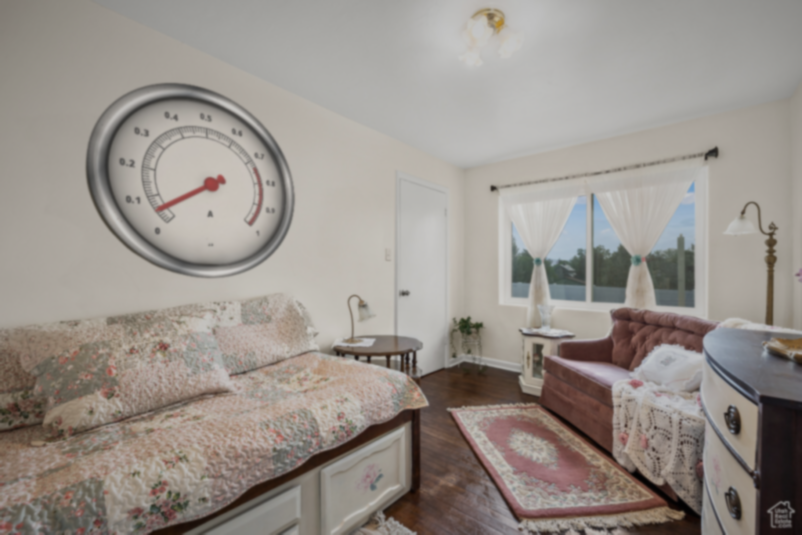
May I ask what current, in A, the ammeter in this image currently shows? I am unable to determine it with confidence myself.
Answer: 0.05 A
